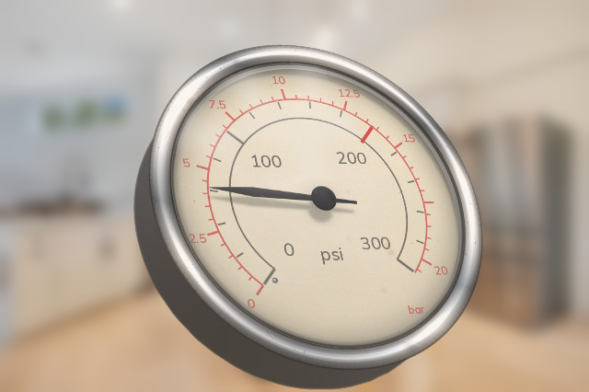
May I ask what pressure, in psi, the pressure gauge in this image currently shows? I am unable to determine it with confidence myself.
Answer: 60 psi
